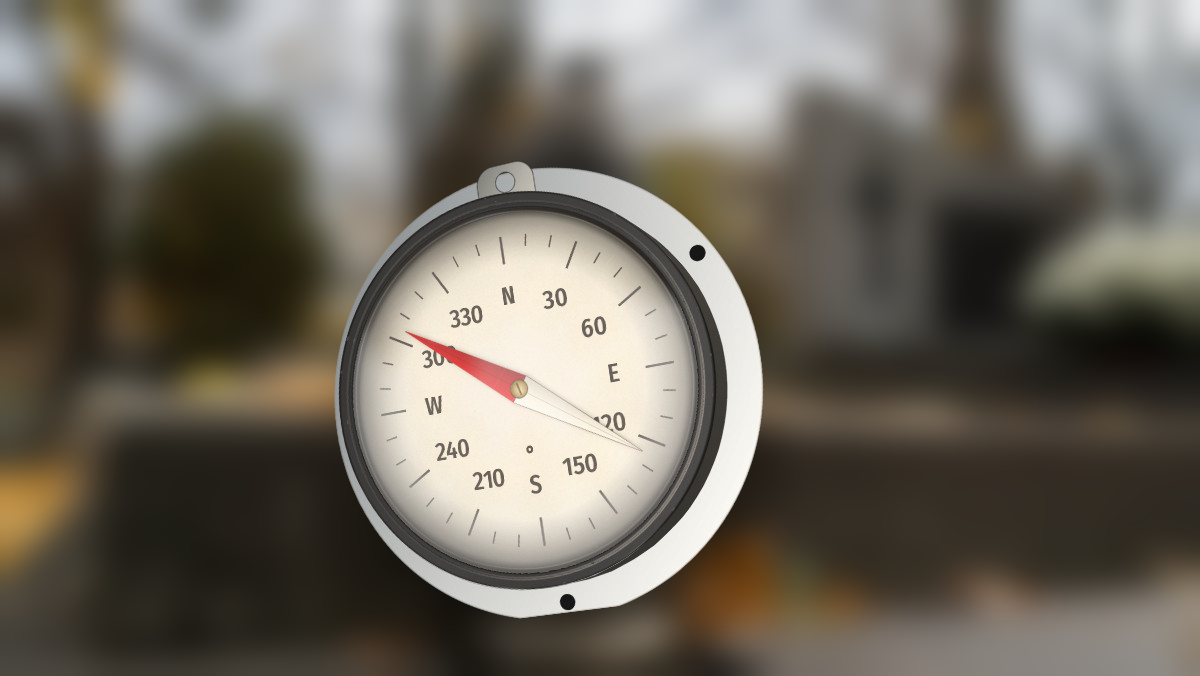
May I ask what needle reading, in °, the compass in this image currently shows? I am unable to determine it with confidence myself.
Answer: 305 °
